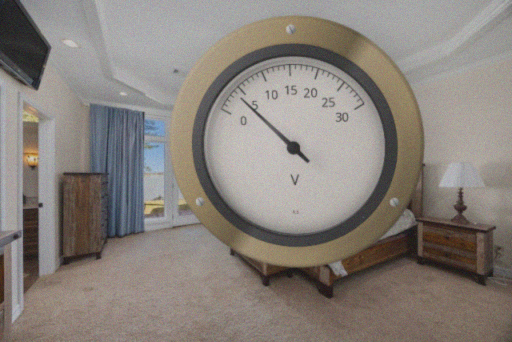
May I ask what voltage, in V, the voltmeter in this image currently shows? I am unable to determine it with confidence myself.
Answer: 4 V
